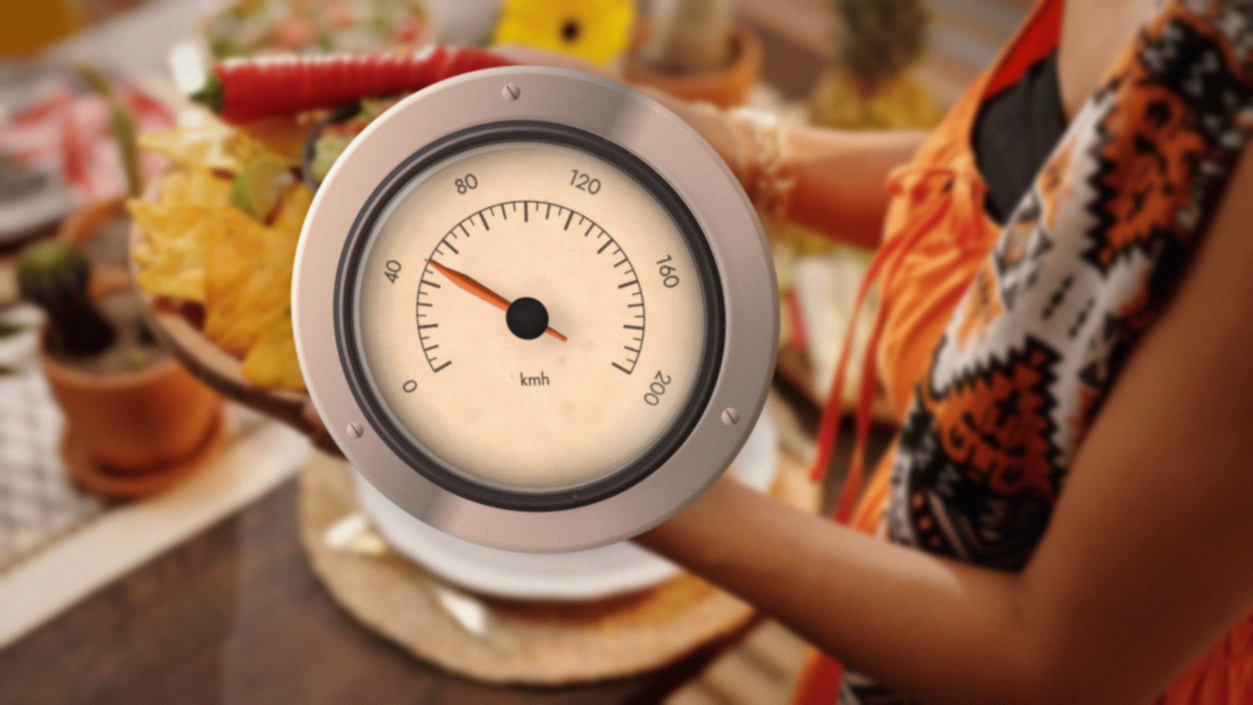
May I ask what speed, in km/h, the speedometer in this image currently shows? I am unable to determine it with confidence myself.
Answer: 50 km/h
